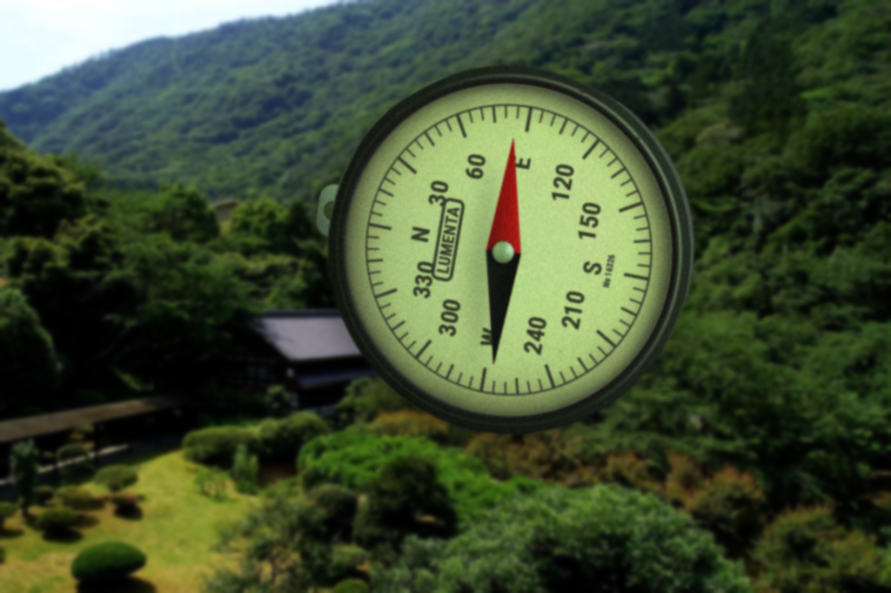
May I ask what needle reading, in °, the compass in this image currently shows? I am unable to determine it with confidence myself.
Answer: 85 °
